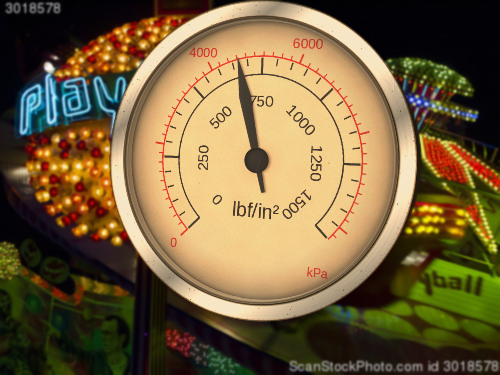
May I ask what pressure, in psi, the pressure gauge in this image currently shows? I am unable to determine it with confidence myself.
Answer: 675 psi
